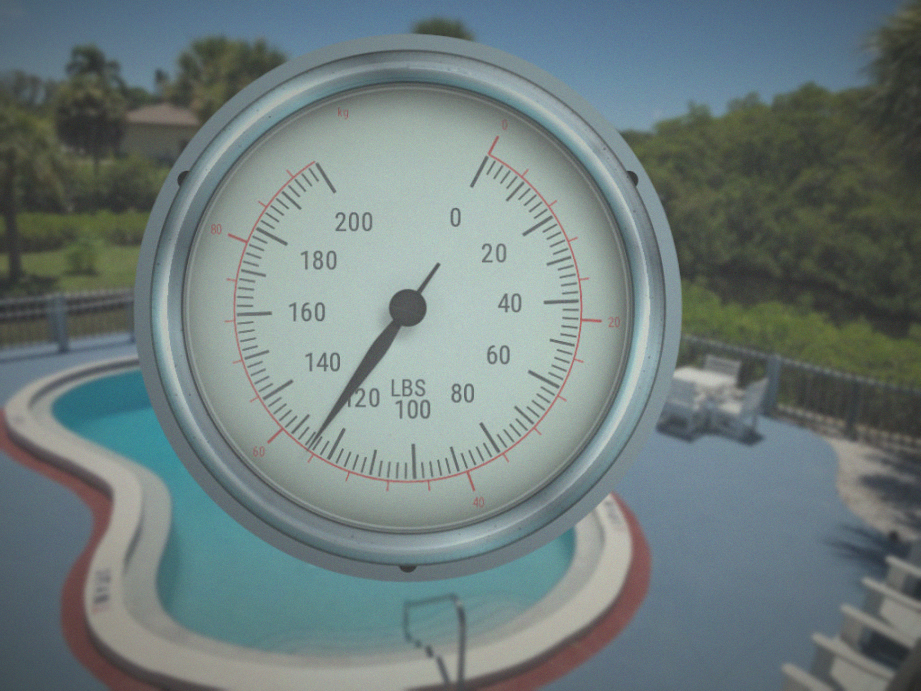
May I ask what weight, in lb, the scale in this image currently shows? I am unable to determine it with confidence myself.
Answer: 125 lb
